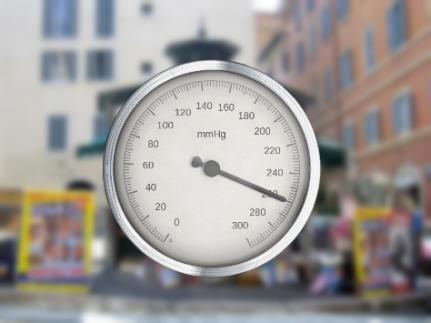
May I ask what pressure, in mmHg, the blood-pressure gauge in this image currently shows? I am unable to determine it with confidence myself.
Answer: 260 mmHg
